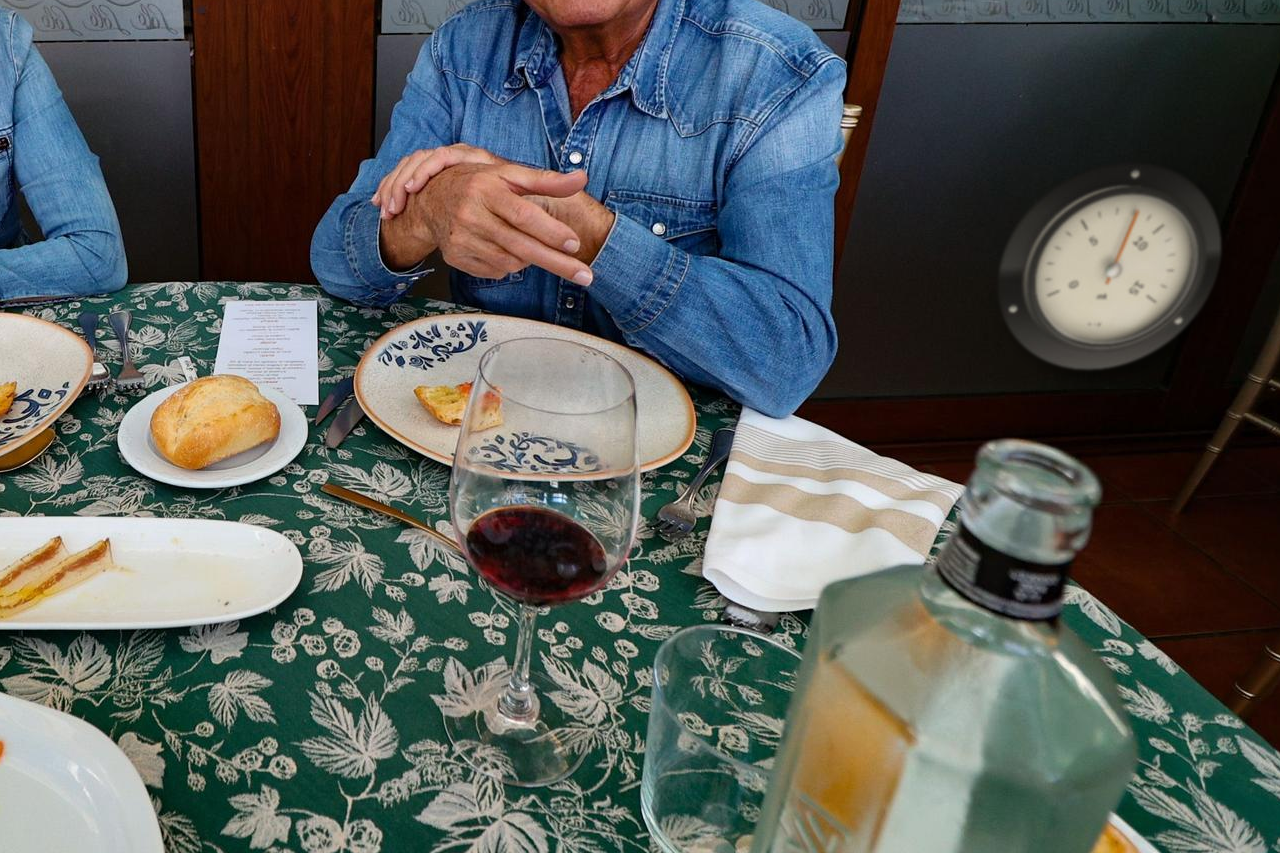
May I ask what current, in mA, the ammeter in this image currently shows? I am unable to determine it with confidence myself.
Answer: 8 mA
